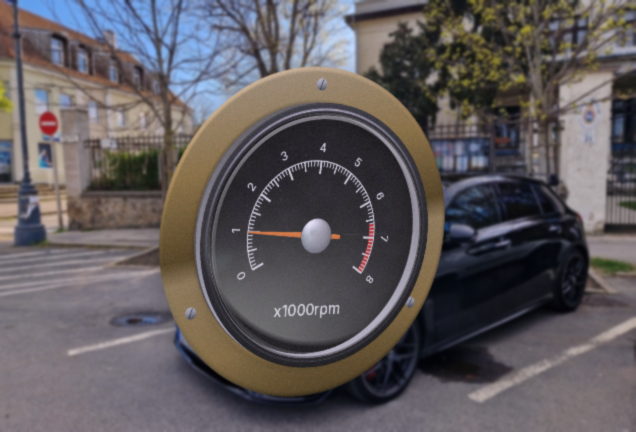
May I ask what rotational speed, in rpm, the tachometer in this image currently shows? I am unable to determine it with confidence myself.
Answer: 1000 rpm
